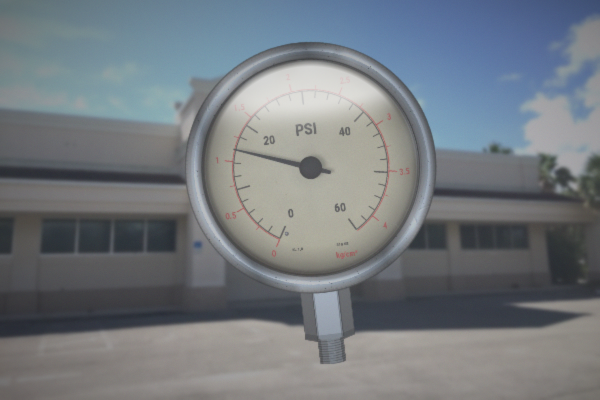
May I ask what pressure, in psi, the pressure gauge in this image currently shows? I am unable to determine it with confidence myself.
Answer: 16 psi
